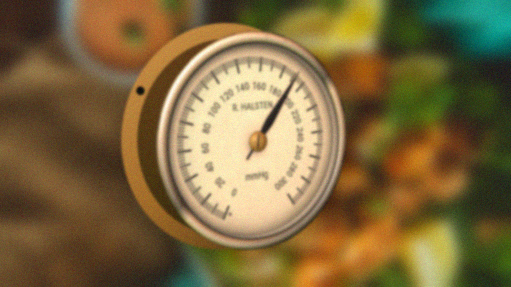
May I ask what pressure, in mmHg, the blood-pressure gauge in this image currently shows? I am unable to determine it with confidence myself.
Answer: 190 mmHg
